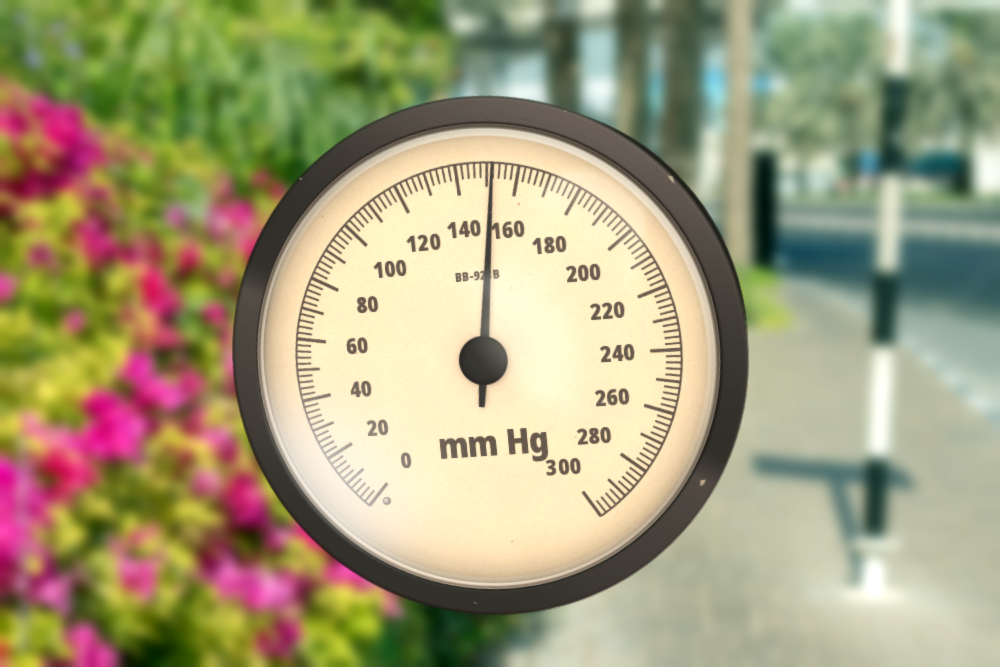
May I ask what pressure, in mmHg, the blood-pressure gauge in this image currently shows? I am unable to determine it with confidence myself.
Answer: 152 mmHg
